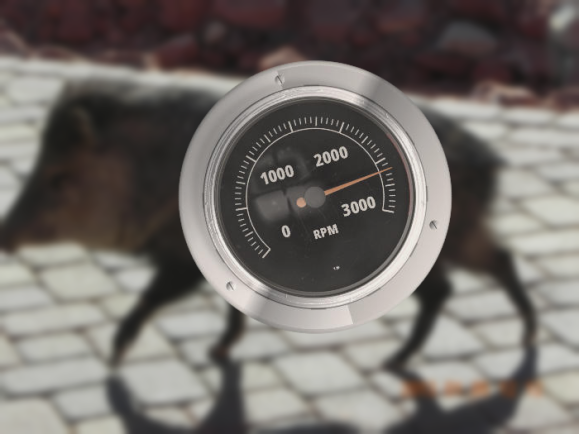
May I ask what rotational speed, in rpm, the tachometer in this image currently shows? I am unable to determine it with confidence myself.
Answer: 2600 rpm
